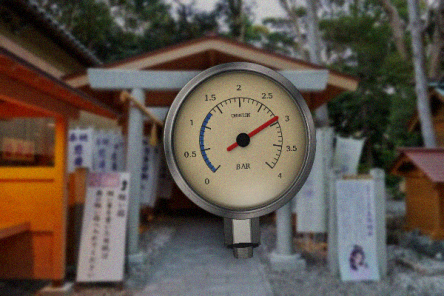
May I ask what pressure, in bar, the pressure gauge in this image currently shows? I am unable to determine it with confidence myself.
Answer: 2.9 bar
